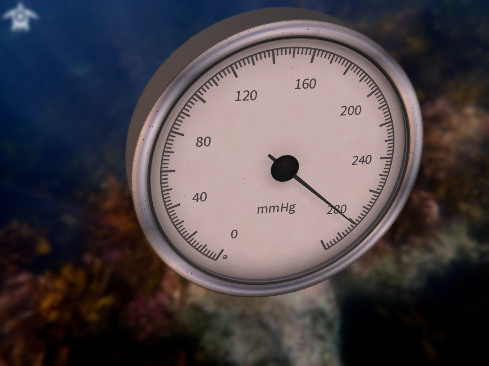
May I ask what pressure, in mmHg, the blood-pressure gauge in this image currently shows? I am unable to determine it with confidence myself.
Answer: 280 mmHg
